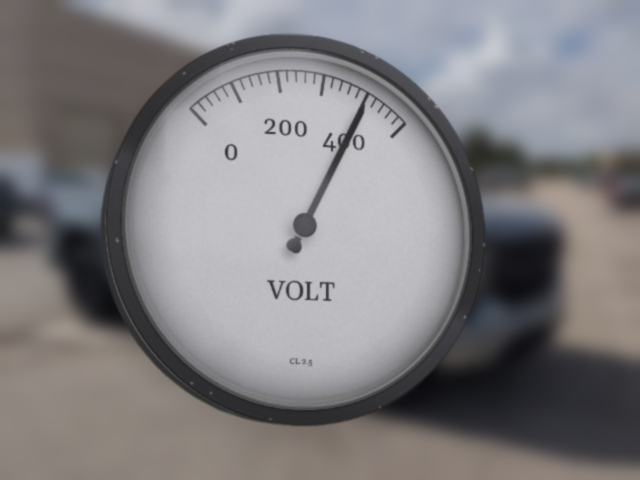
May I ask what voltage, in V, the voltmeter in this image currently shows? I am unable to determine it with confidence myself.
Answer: 400 V
